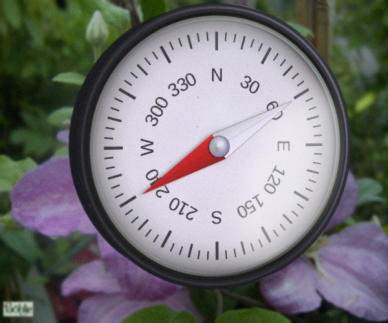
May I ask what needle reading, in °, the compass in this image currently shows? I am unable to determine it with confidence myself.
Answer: 240 °
